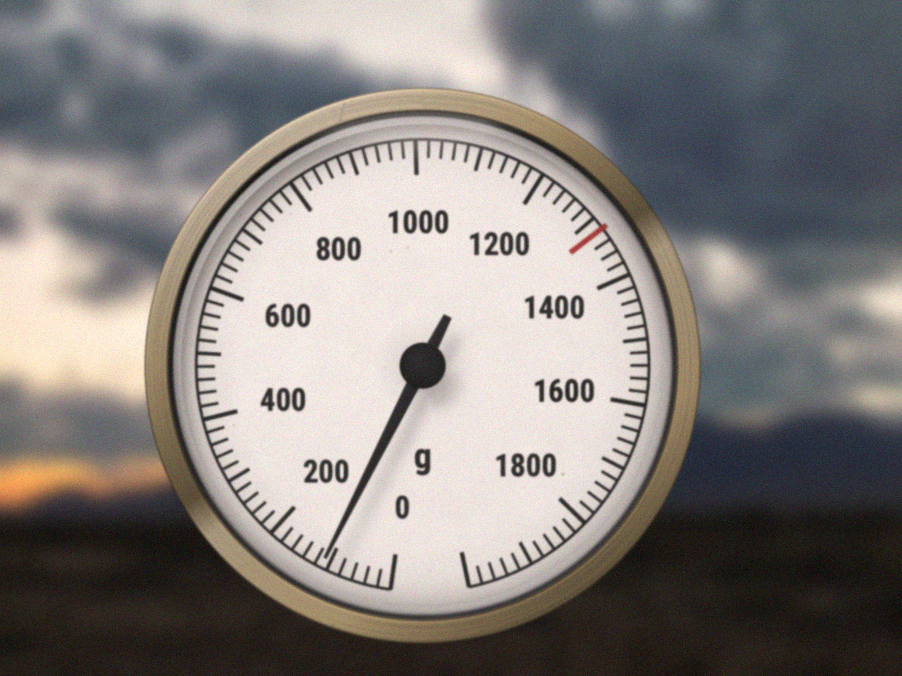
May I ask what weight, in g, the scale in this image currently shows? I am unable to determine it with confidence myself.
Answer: 110 g
